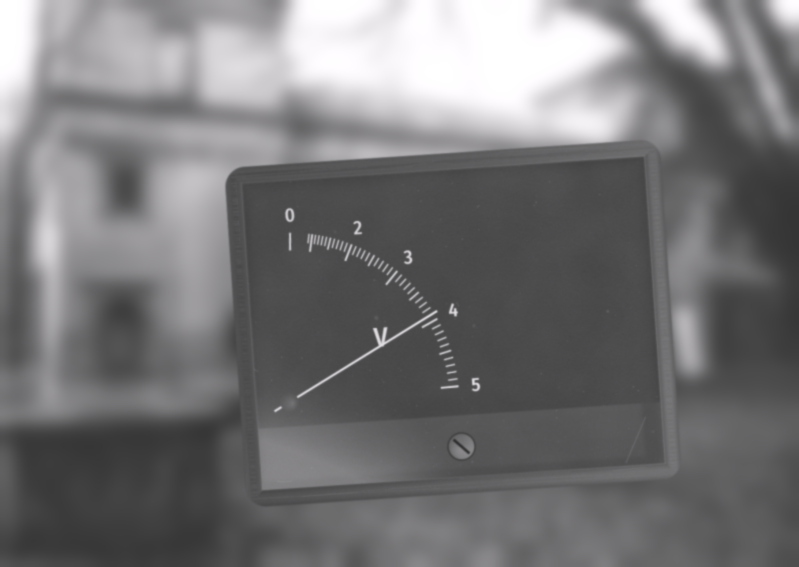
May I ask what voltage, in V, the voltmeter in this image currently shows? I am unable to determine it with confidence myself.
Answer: 3.9 V
